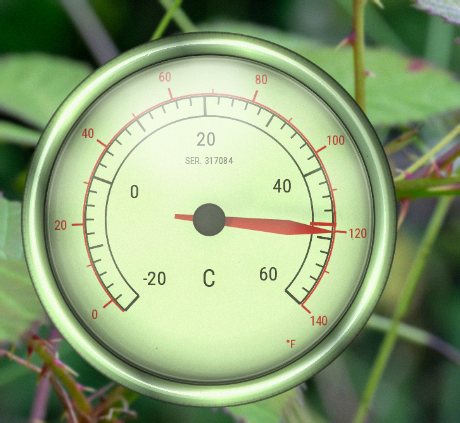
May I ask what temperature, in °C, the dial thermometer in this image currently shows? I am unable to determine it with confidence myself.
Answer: 49 °C
